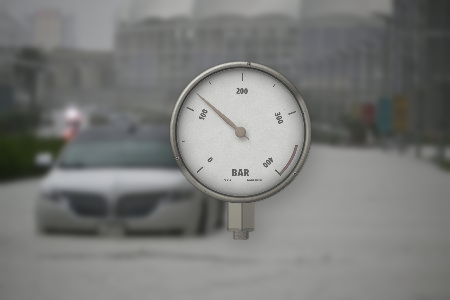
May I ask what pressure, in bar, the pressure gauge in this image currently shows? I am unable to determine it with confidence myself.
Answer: 125 bar
